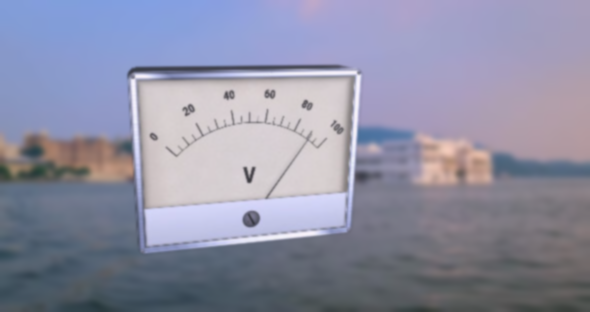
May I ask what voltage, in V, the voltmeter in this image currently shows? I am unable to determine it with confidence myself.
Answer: 90 V
